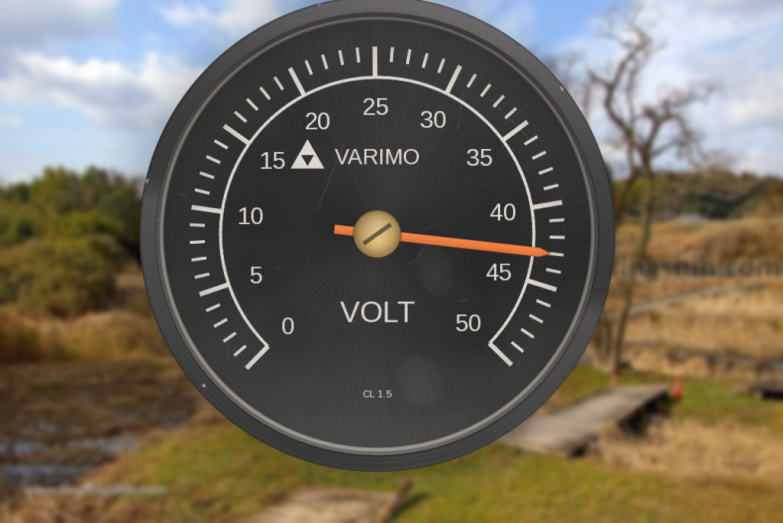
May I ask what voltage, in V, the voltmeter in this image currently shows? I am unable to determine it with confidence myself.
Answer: 43 V
